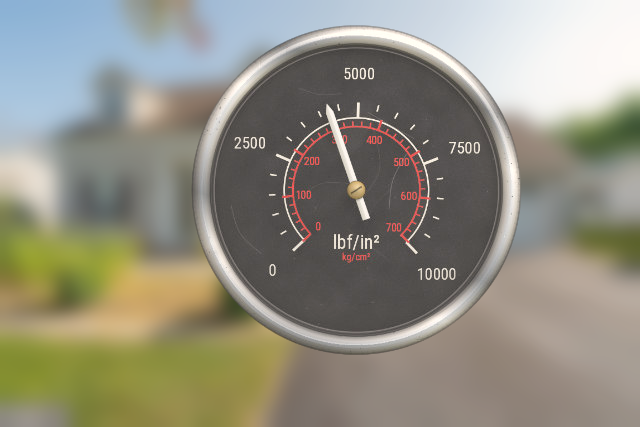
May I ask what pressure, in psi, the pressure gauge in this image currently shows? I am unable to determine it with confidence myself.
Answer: 4250 psi
